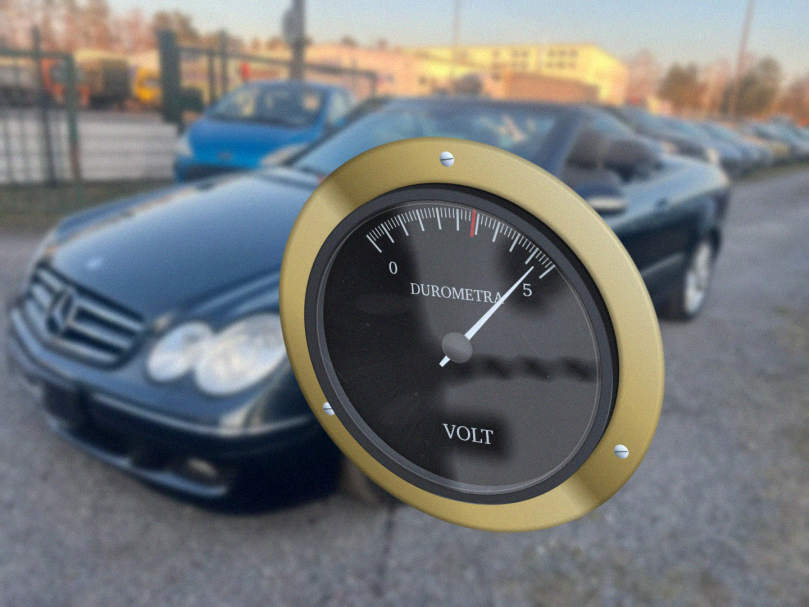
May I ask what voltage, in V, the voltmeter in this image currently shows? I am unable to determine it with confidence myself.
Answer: 4.7 V
